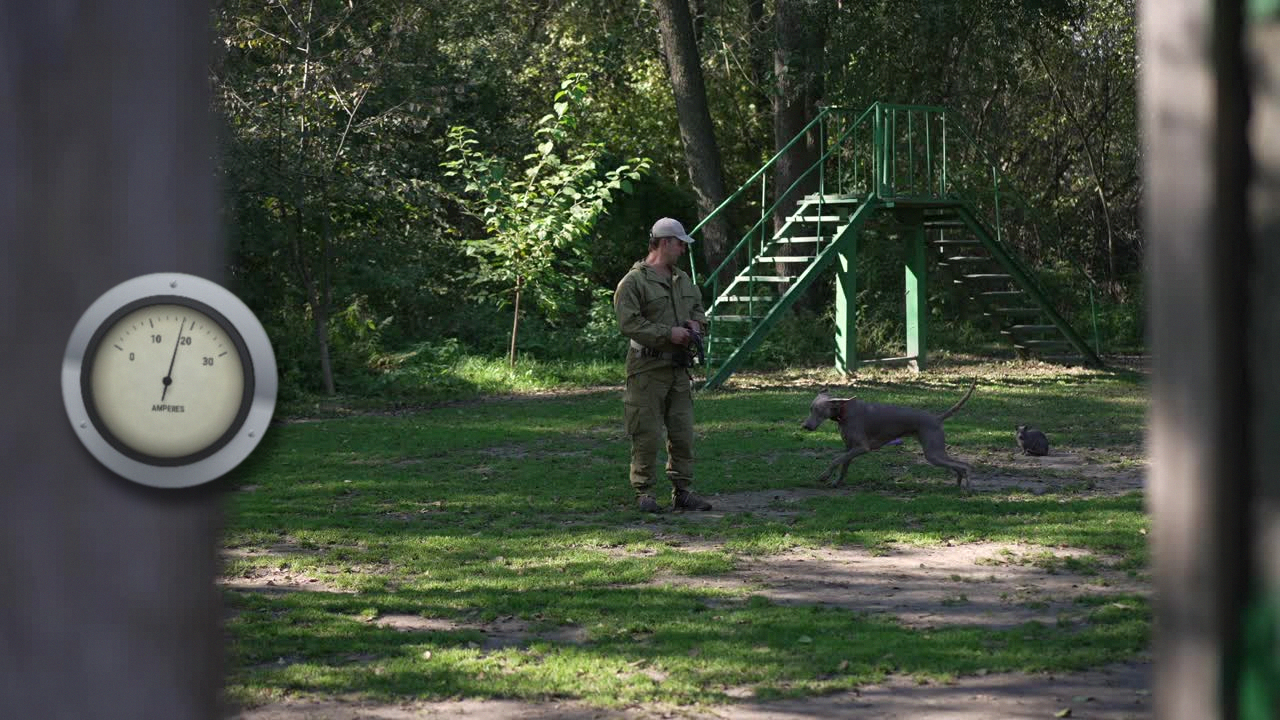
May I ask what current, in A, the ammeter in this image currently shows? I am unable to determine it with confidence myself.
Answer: 18 A
